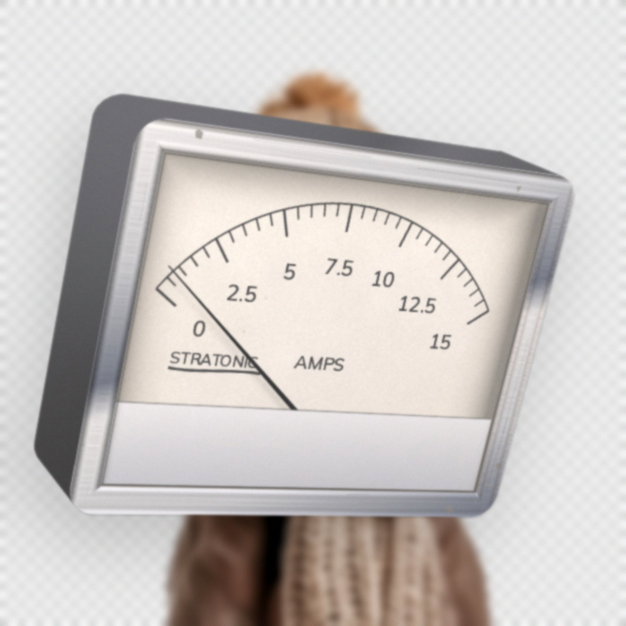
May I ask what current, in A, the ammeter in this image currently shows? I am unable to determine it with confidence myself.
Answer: 0.75 A
